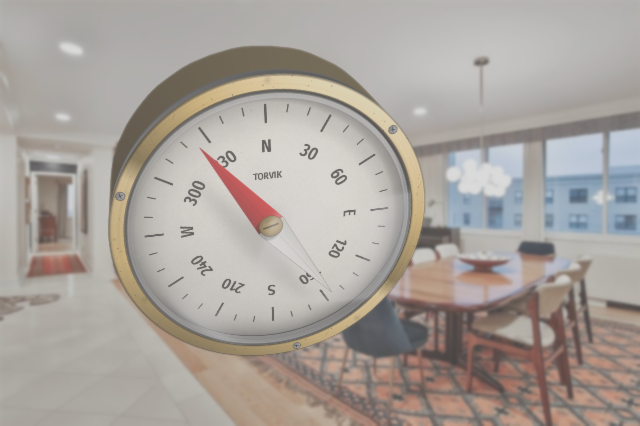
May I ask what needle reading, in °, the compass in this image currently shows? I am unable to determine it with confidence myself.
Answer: 325 °
